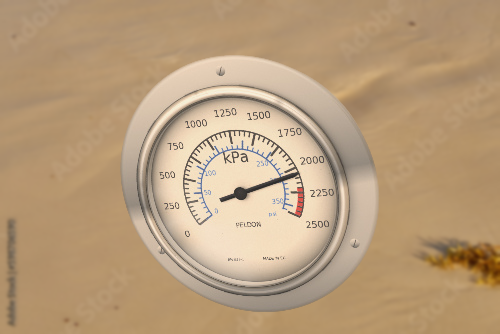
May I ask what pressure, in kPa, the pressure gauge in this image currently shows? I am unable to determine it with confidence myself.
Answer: 2050 kPa
